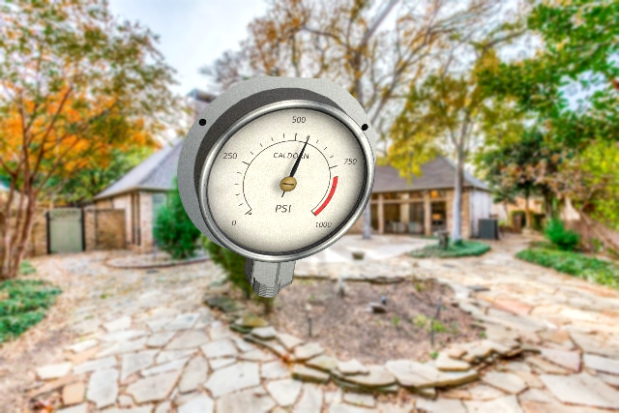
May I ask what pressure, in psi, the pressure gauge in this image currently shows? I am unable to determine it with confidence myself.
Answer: 550 psi
